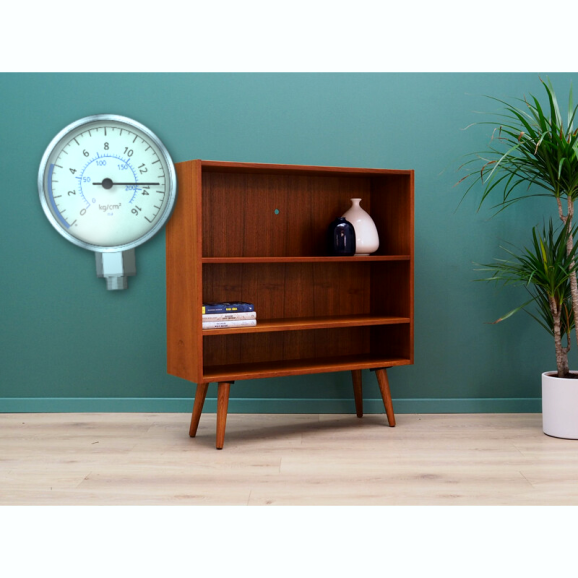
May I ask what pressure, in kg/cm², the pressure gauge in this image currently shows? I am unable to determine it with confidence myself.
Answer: 13.5 kg/cm²
